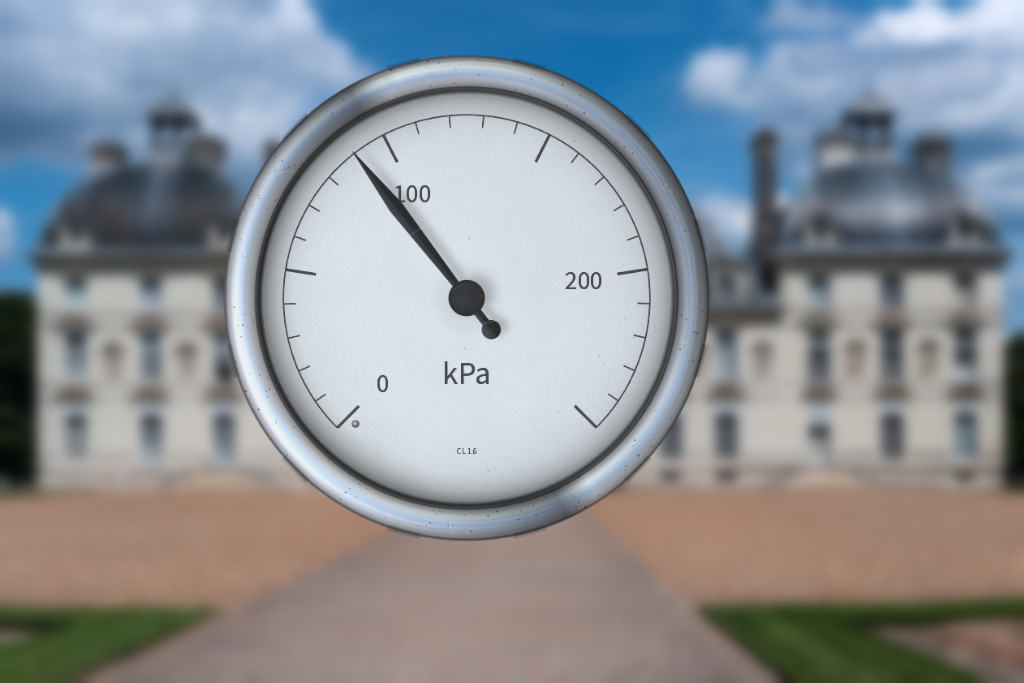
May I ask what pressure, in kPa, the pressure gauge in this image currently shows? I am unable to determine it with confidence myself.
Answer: 90 kPa
